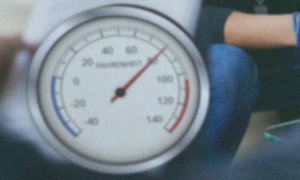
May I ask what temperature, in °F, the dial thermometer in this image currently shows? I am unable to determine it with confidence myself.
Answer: 80 °F
